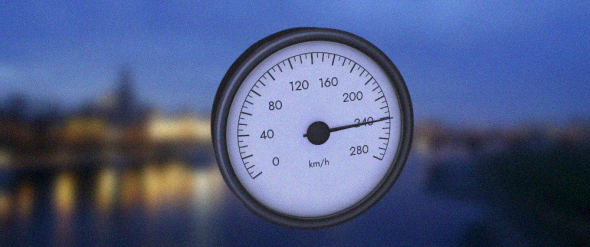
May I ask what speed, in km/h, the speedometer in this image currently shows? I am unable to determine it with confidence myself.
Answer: 240 km/h
